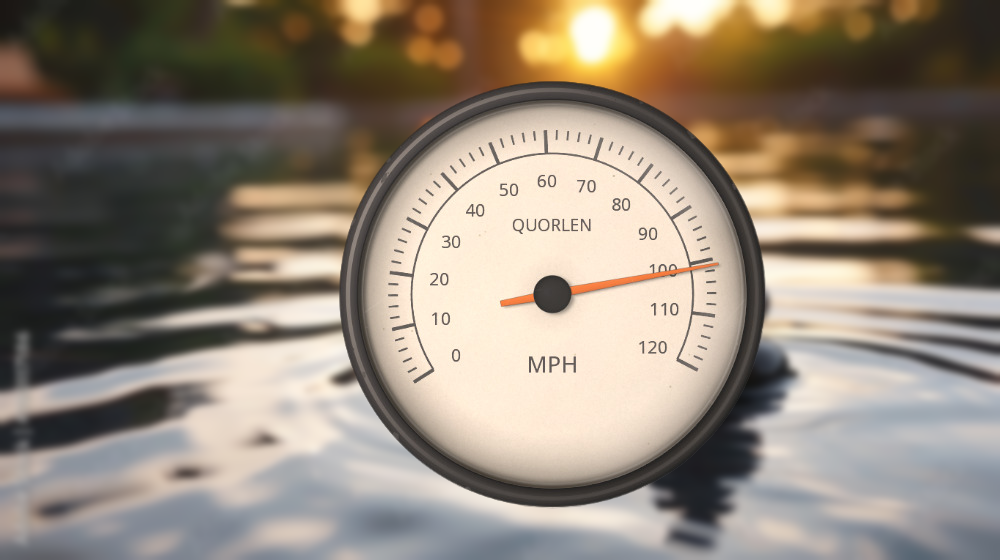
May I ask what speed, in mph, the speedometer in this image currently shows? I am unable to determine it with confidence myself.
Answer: 101 mph
